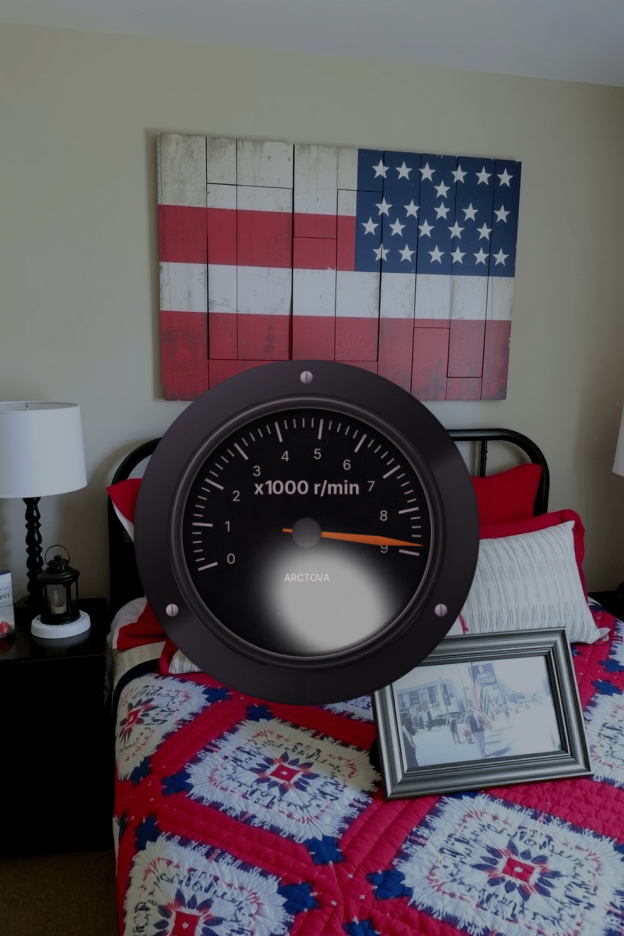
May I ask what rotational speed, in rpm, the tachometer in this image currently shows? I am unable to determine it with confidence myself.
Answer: 8800 rpm
